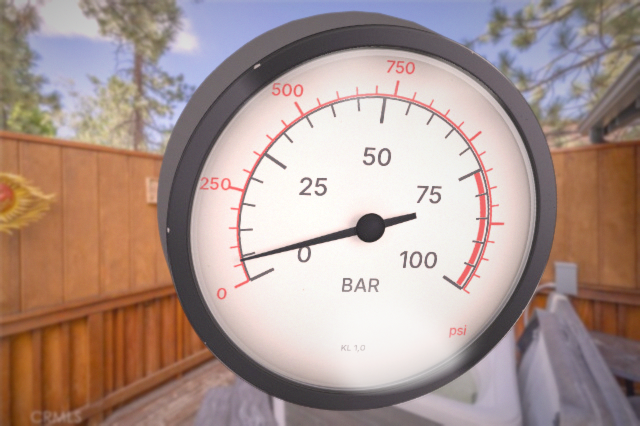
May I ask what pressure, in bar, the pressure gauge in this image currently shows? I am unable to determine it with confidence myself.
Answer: 5 bar
